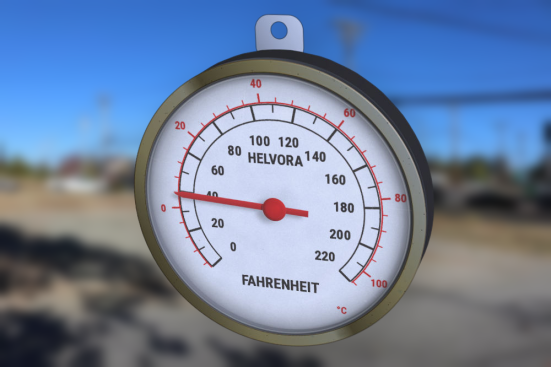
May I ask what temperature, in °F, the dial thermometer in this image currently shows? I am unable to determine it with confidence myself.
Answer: 40 °F
